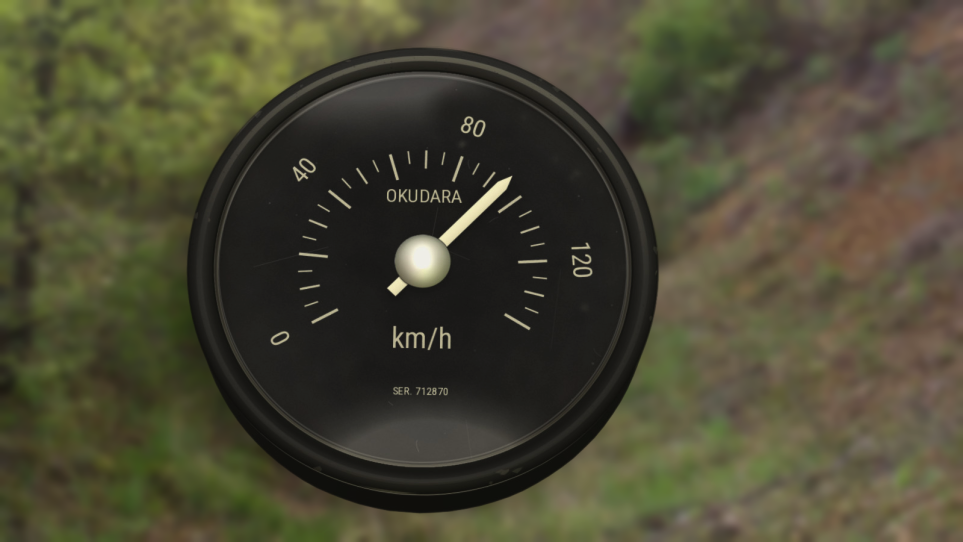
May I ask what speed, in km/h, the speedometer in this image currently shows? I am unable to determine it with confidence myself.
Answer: 95 km/h
